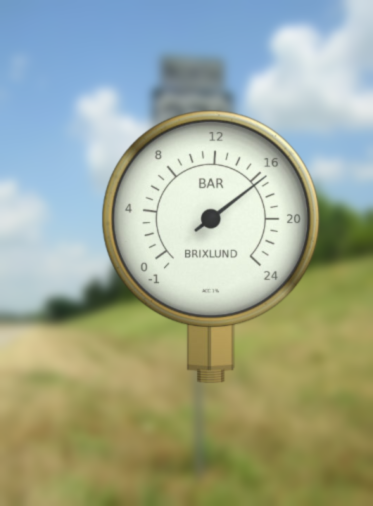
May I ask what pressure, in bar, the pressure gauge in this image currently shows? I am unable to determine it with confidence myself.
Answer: 16.5 bar
